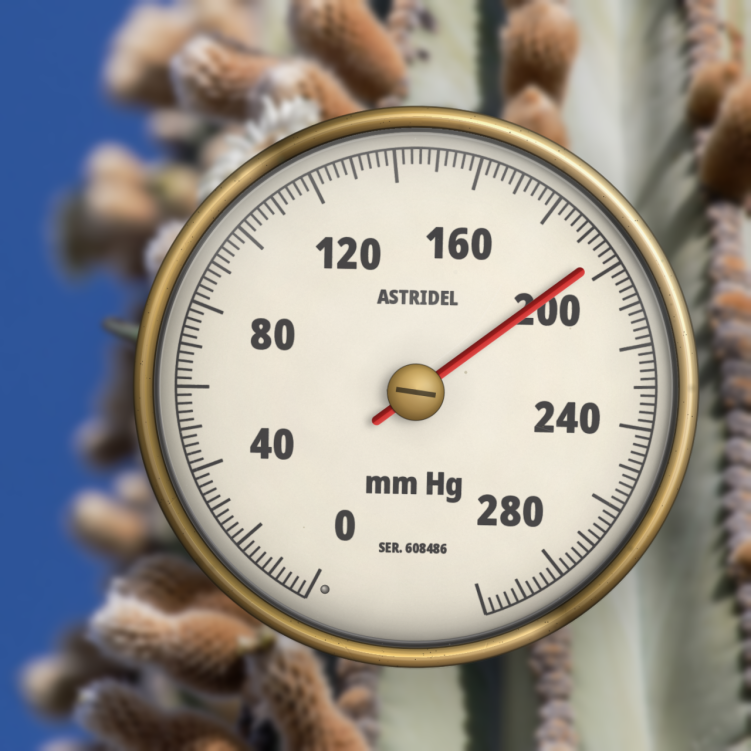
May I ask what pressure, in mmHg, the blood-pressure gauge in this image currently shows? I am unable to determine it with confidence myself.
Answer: 196 mmHg
